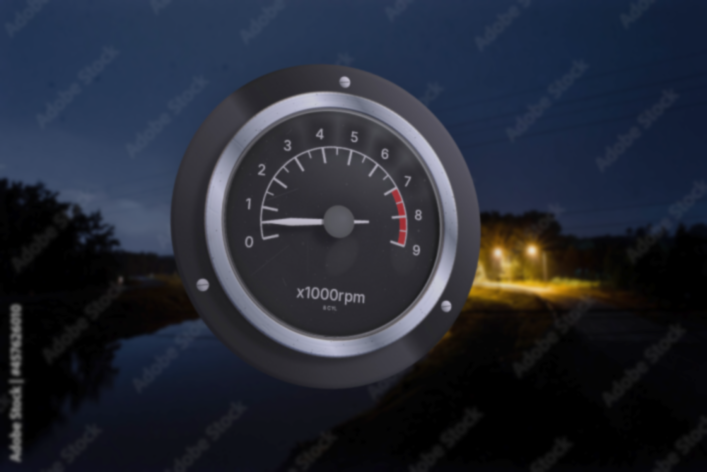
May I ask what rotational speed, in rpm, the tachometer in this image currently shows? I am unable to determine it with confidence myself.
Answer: 500 rpm
